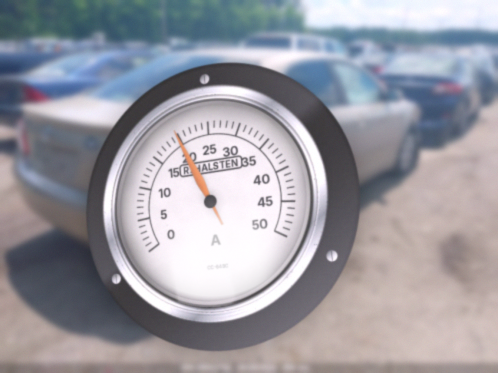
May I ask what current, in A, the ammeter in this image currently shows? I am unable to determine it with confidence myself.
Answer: 20 A
